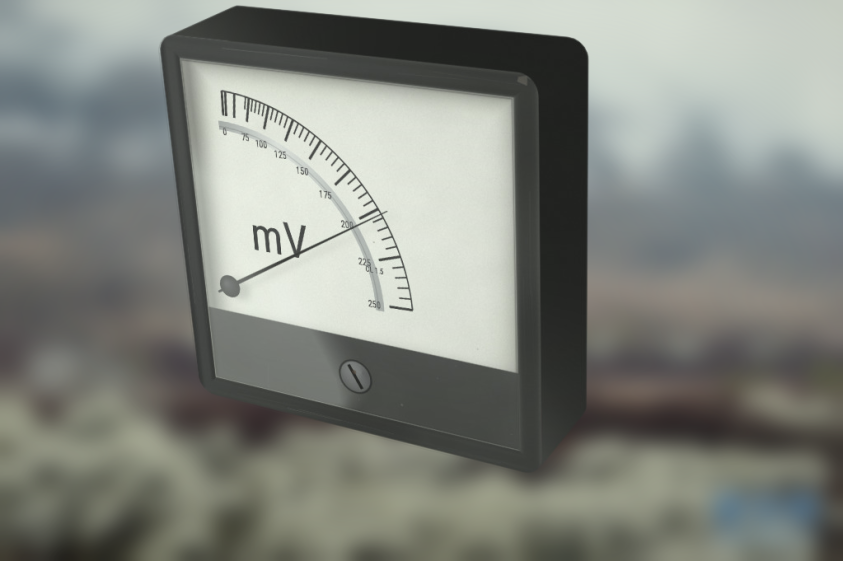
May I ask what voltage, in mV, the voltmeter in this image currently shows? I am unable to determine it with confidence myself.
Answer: 202.5 mV
